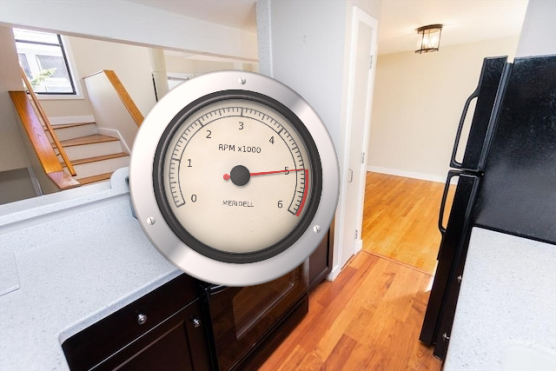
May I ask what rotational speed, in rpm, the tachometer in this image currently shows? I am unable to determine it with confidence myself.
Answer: 5000 rpm
